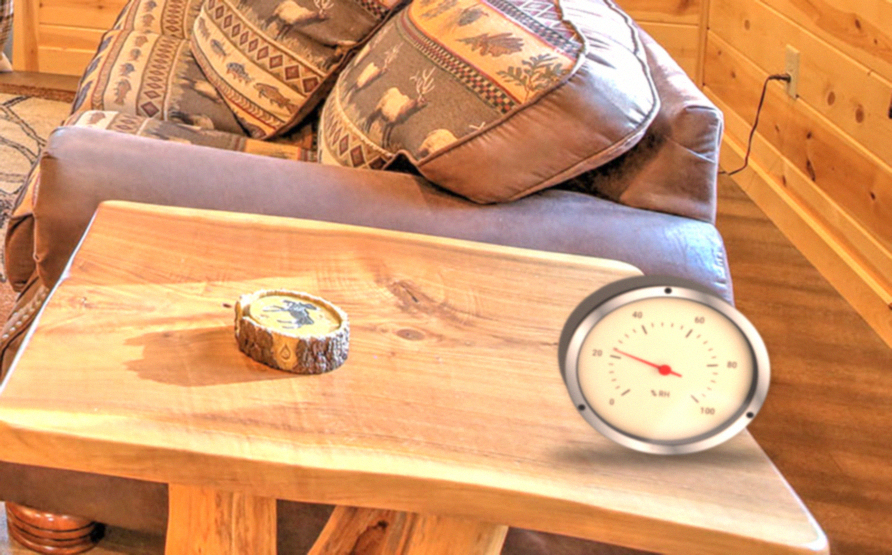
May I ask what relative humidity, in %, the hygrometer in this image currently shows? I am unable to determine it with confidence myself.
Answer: 24 %
